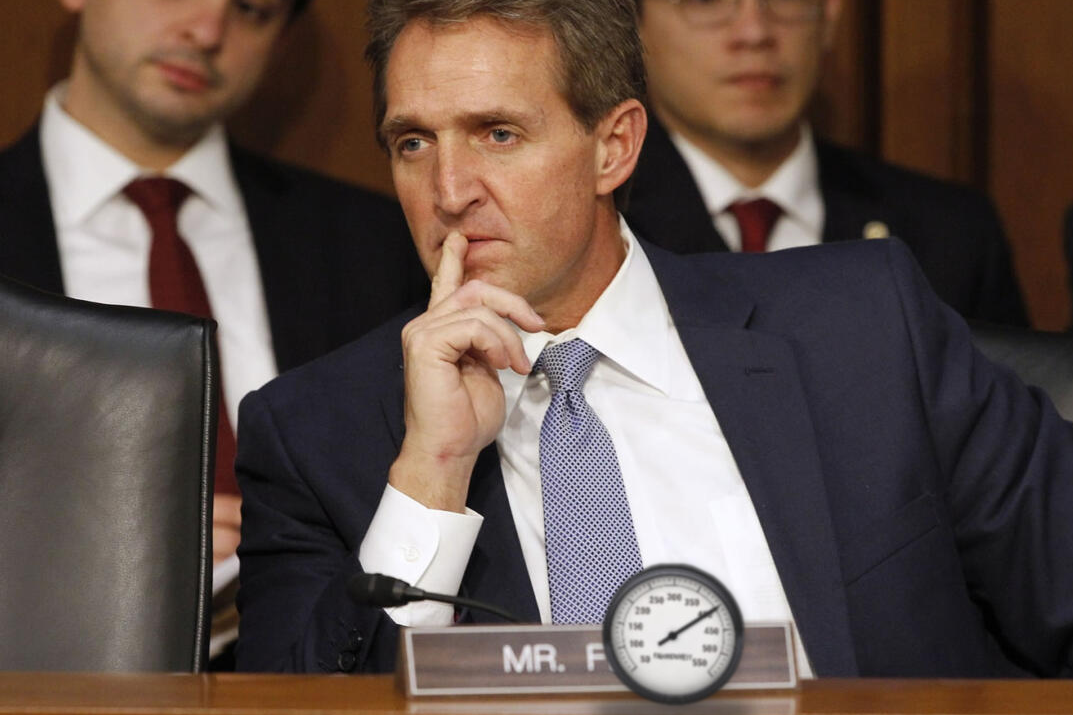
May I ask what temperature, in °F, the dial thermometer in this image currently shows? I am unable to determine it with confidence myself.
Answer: 400 °F
